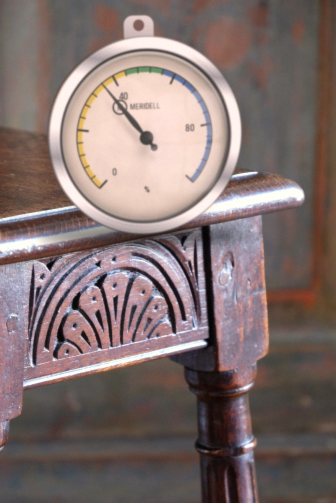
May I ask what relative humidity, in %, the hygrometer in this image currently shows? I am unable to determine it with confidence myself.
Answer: 36 %
